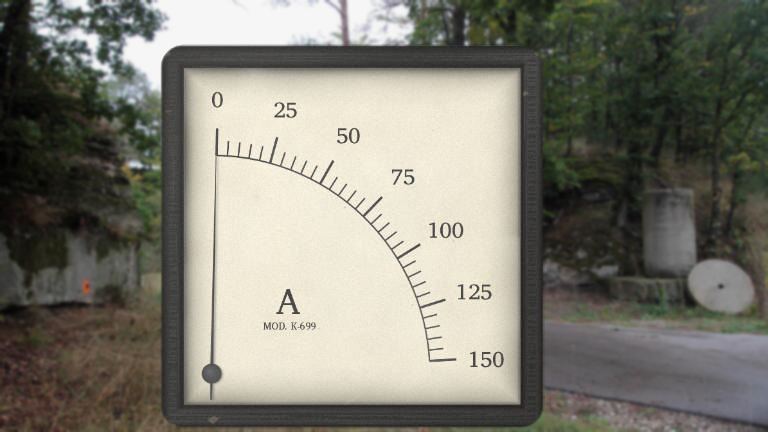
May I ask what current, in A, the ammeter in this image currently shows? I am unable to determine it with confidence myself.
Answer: 0 A
